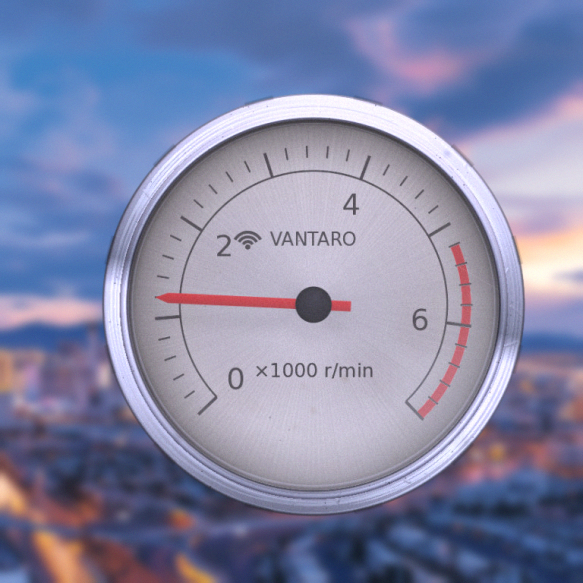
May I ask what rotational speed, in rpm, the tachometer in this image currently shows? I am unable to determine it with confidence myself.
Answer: 1200 rpm
